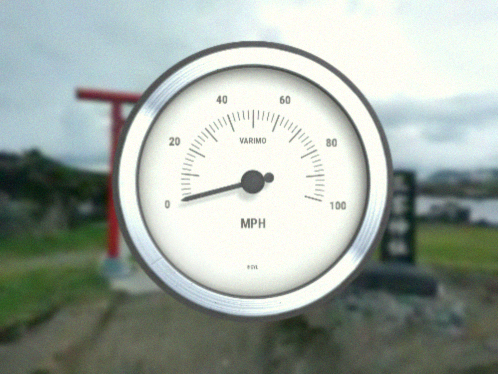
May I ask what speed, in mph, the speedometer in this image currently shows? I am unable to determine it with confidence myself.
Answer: 0 mph
